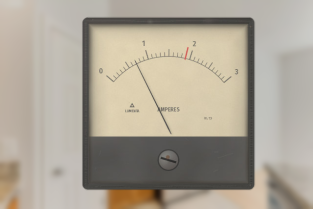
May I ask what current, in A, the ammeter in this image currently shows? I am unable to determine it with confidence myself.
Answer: 0.7 A
